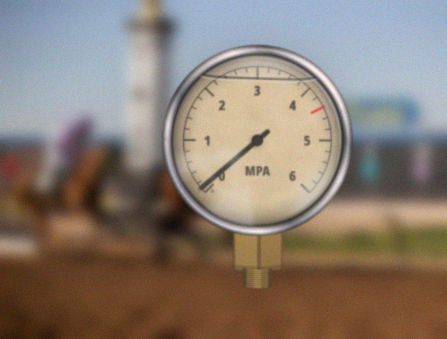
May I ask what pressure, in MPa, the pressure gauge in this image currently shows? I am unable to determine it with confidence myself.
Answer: 0.1 MPa
